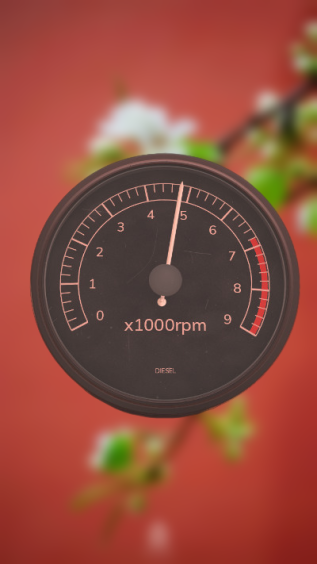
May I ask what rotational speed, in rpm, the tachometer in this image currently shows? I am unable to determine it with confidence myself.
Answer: 4800 rpm
